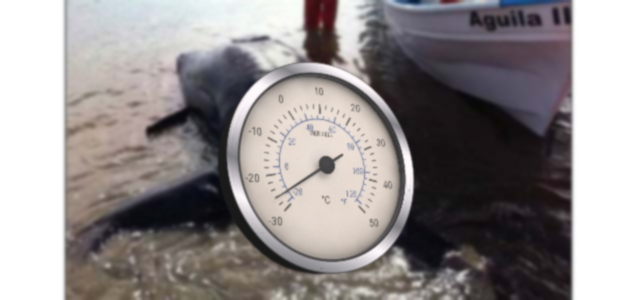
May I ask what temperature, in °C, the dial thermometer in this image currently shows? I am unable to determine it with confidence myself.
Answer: -26 °C
